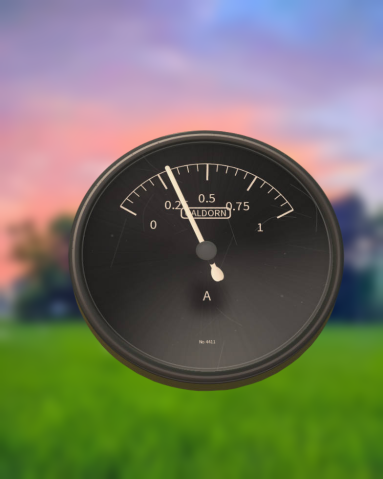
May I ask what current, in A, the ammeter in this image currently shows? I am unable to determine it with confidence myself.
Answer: 0.3 A
